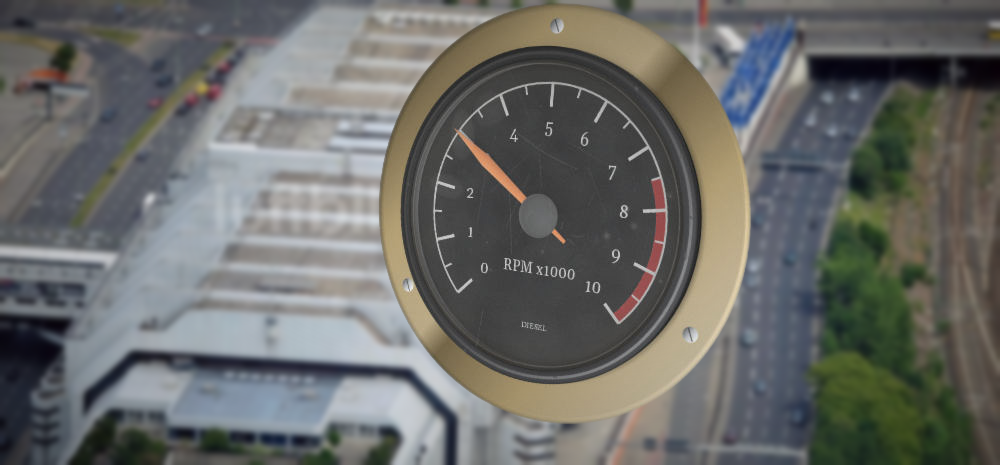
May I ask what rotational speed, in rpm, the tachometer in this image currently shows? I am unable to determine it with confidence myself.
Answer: 3000 rpm
